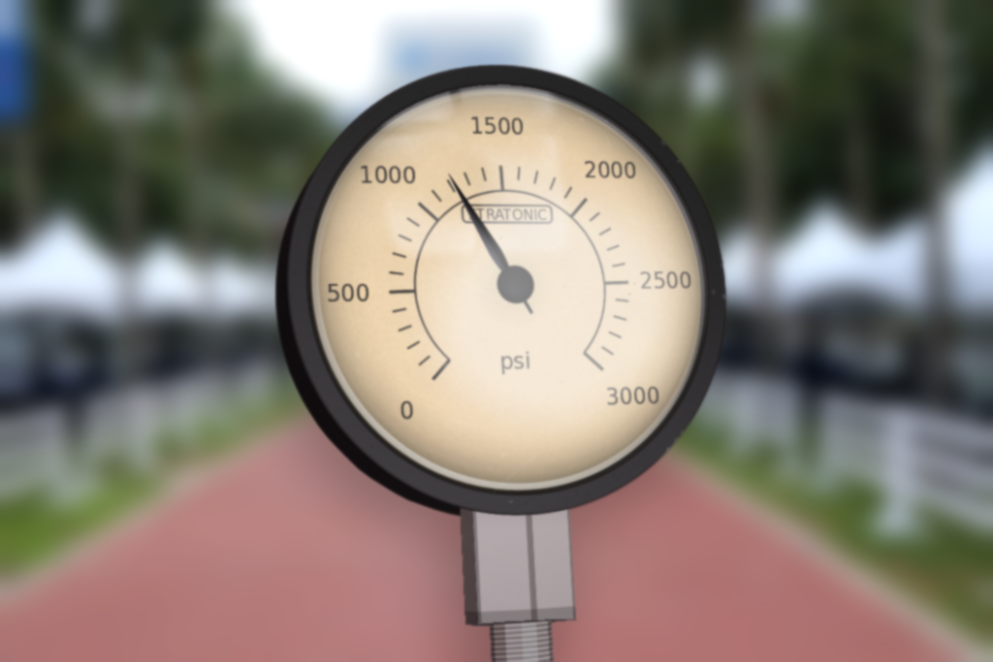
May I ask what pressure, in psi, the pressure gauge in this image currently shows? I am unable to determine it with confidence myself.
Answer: 1200 psi
